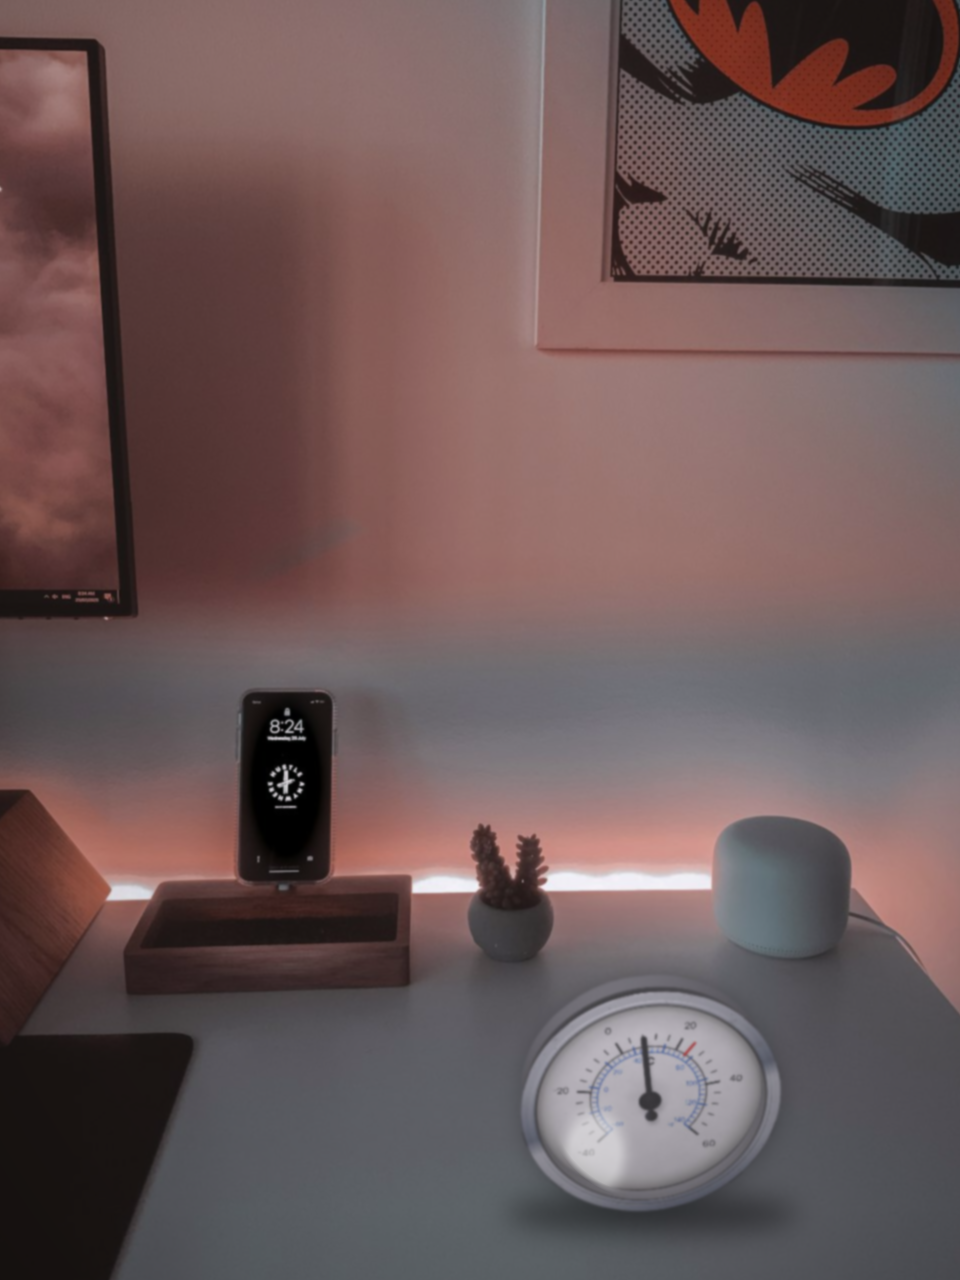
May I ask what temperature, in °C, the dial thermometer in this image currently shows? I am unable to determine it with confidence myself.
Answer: 8 °C
